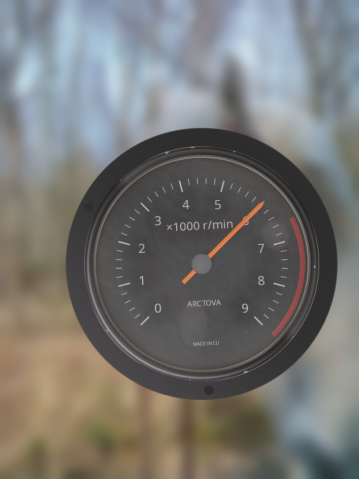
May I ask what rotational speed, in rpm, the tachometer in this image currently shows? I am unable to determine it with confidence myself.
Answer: 6000 rpm
